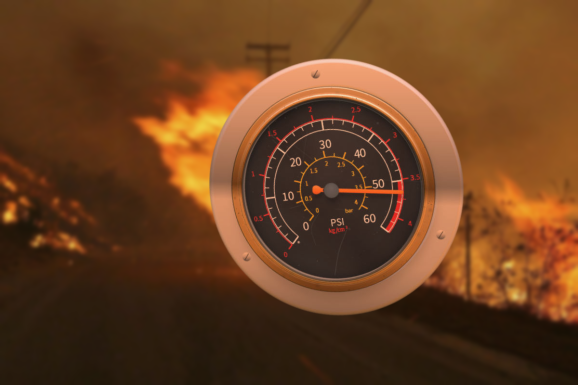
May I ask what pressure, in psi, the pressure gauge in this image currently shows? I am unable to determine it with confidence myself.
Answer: 52 psi
